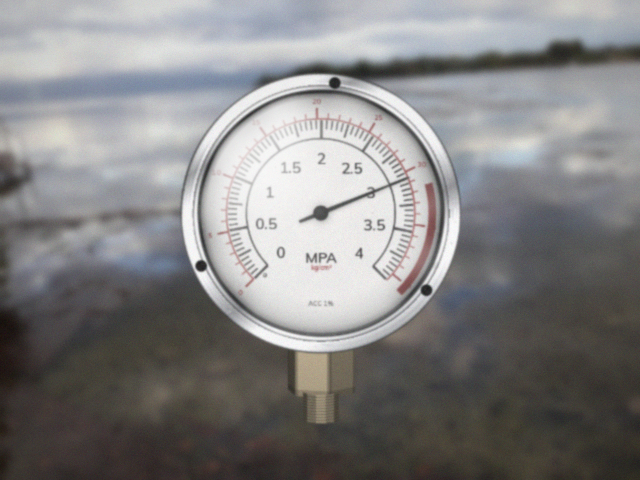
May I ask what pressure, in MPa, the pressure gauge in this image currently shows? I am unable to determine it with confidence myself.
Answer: 3 MPa
